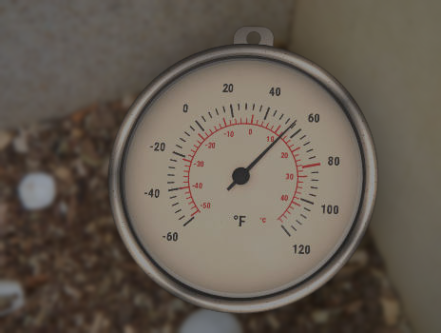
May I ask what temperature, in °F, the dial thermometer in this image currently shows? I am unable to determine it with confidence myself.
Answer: 56 °F
